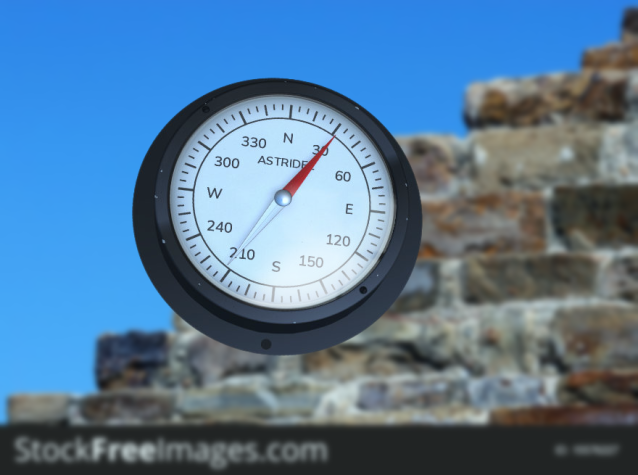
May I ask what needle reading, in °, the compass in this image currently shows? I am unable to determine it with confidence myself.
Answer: 32.5 °
